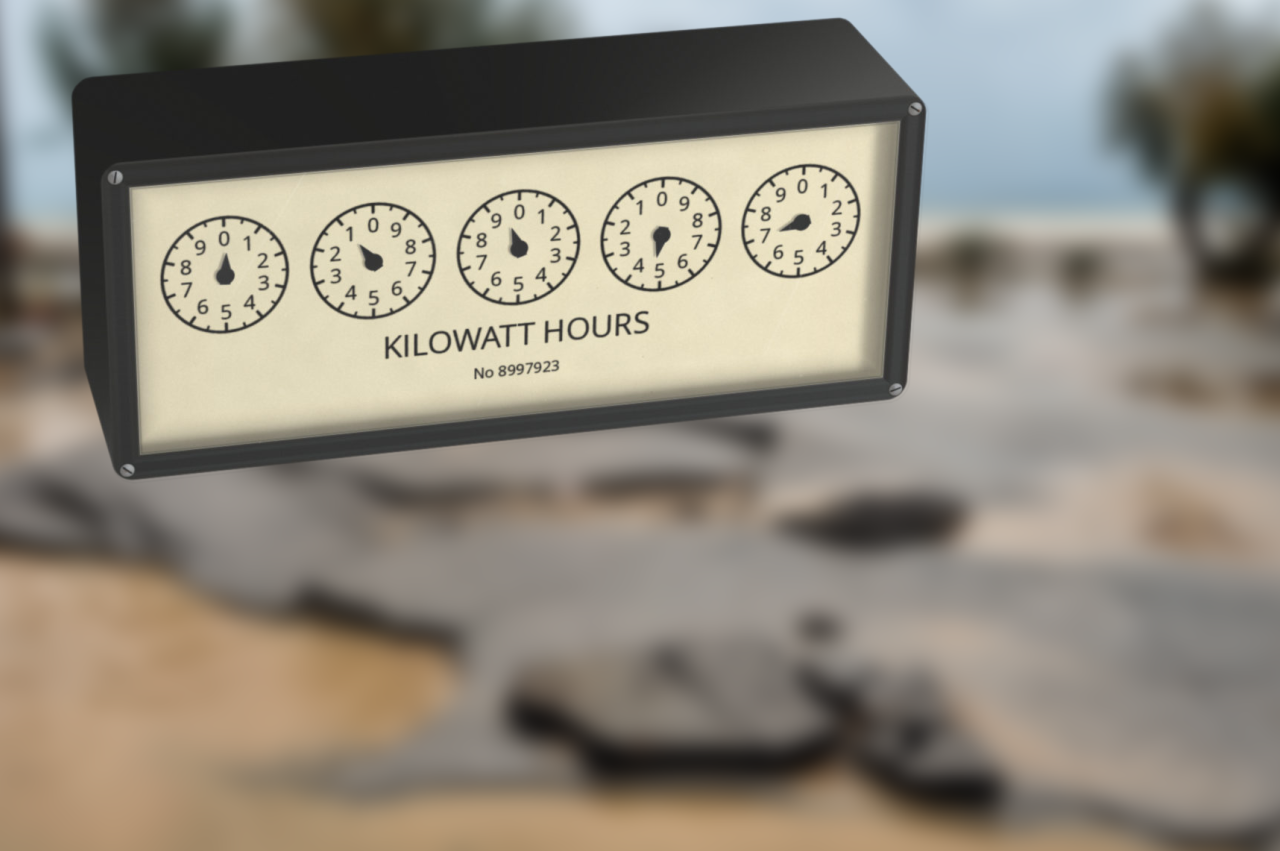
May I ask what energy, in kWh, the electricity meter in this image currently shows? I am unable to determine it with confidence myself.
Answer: 947 kWh
